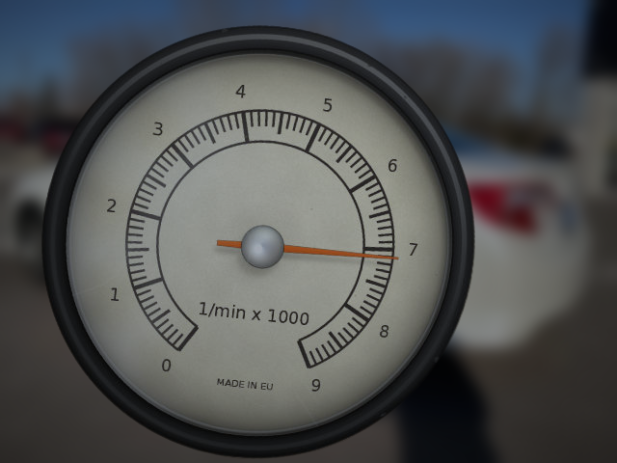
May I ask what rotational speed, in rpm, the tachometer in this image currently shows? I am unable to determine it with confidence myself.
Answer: 7100 rpm
